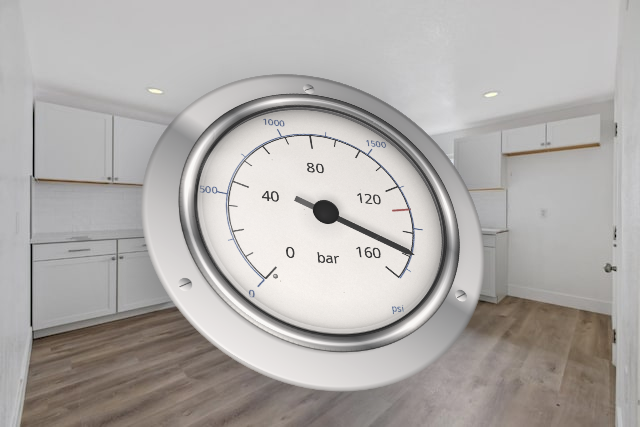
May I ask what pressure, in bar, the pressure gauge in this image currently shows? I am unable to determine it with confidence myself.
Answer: 150 bar
